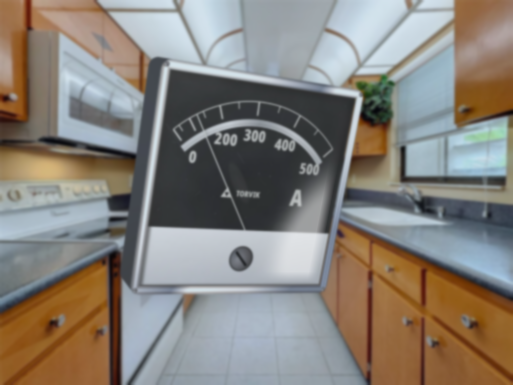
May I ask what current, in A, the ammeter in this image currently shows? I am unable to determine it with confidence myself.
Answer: 125 A
